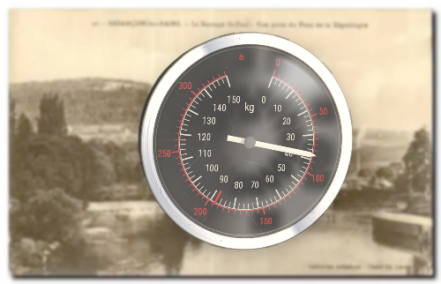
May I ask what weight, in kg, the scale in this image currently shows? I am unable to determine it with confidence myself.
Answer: 38 kg
